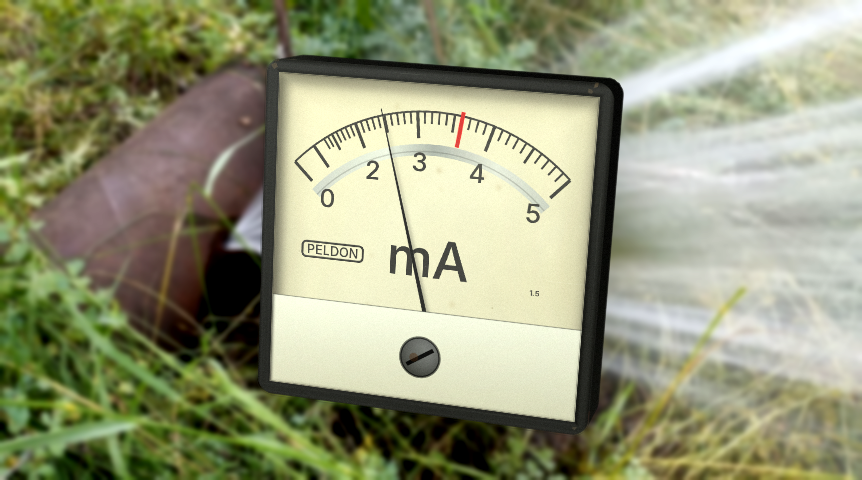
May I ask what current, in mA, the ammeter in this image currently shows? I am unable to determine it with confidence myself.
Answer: 2.5 mA
